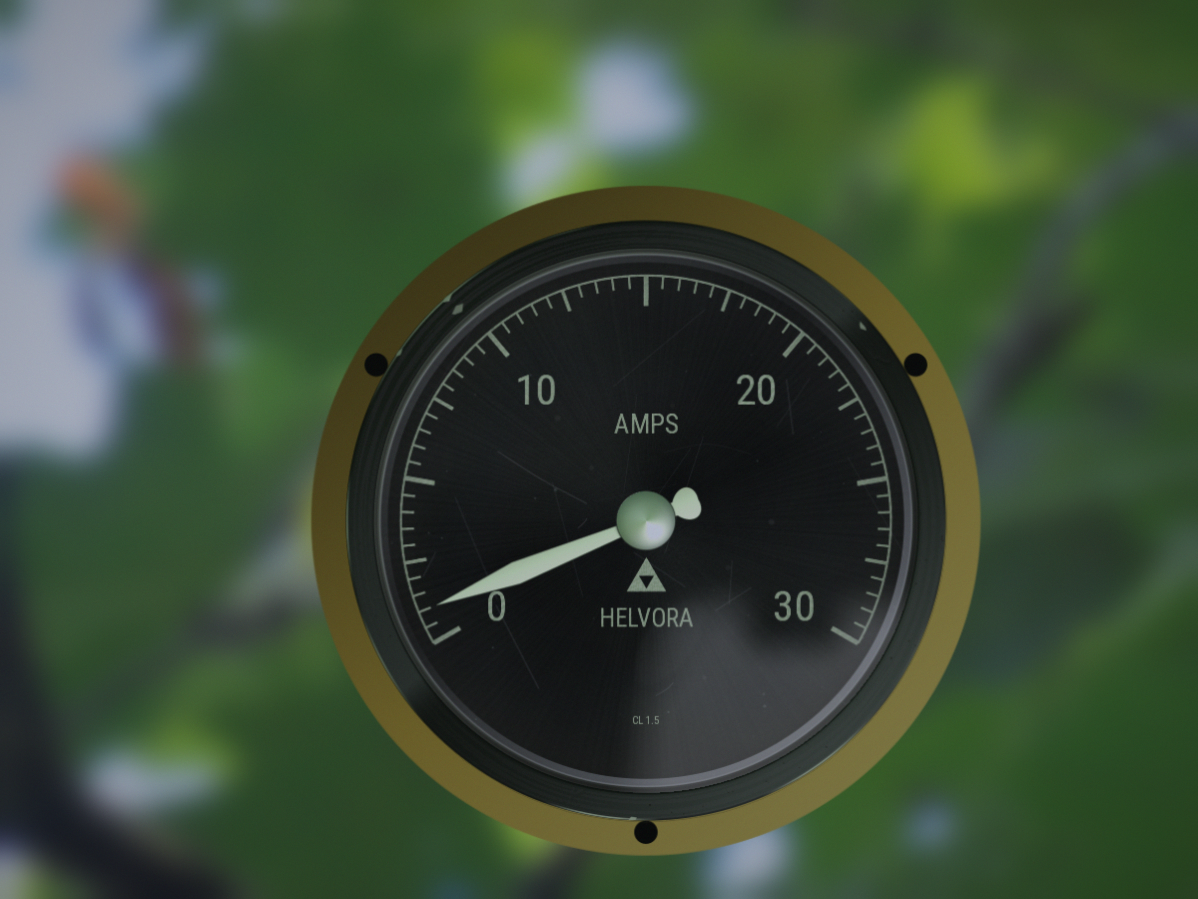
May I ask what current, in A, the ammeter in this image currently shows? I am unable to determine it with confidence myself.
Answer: 1 A
